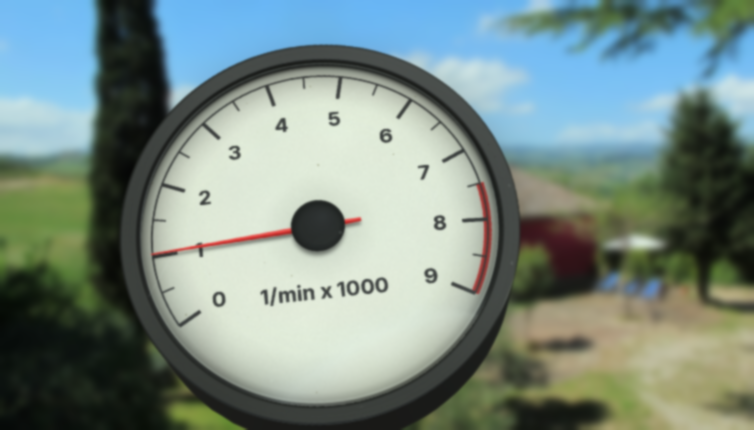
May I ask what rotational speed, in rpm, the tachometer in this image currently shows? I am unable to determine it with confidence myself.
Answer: 1000 rpm
